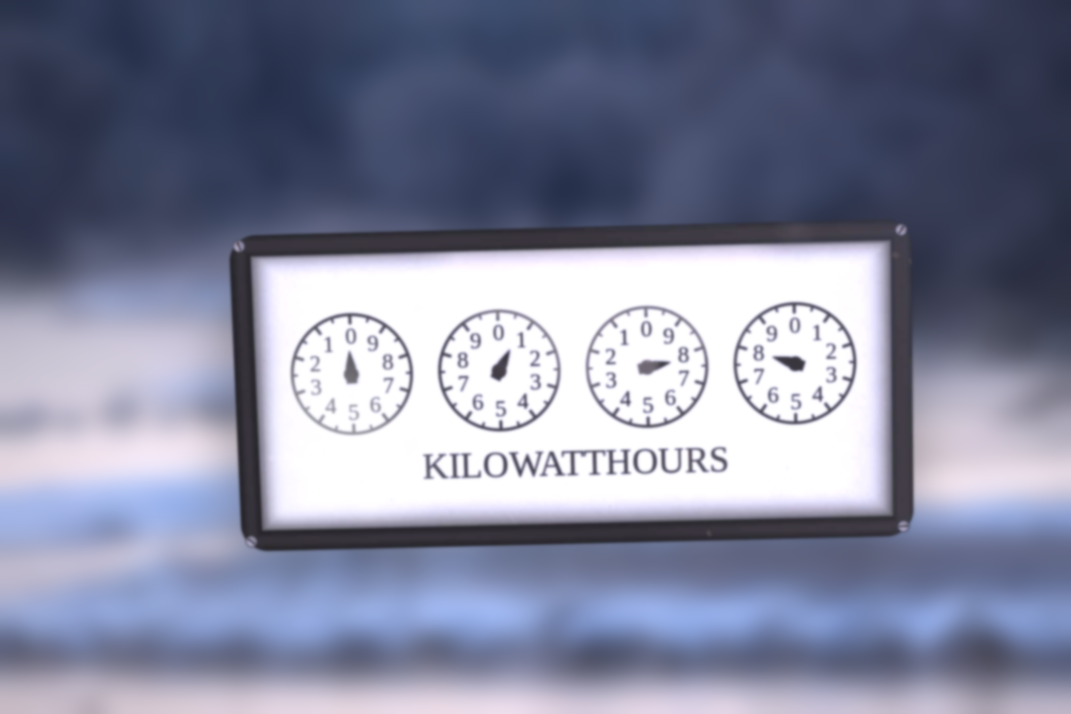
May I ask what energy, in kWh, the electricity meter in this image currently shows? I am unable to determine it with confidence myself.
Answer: 78 kWh
